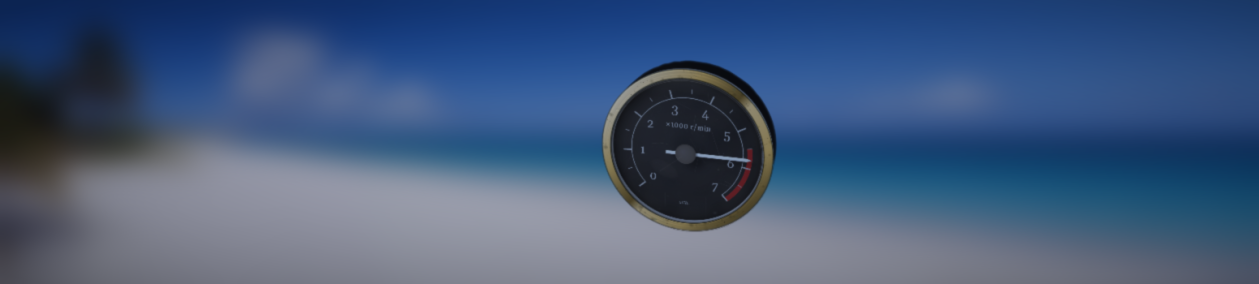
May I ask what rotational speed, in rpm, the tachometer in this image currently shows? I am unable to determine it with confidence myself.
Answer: 5750 rpm
